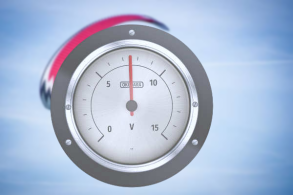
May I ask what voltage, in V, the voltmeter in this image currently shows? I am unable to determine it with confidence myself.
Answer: 7.5 V
